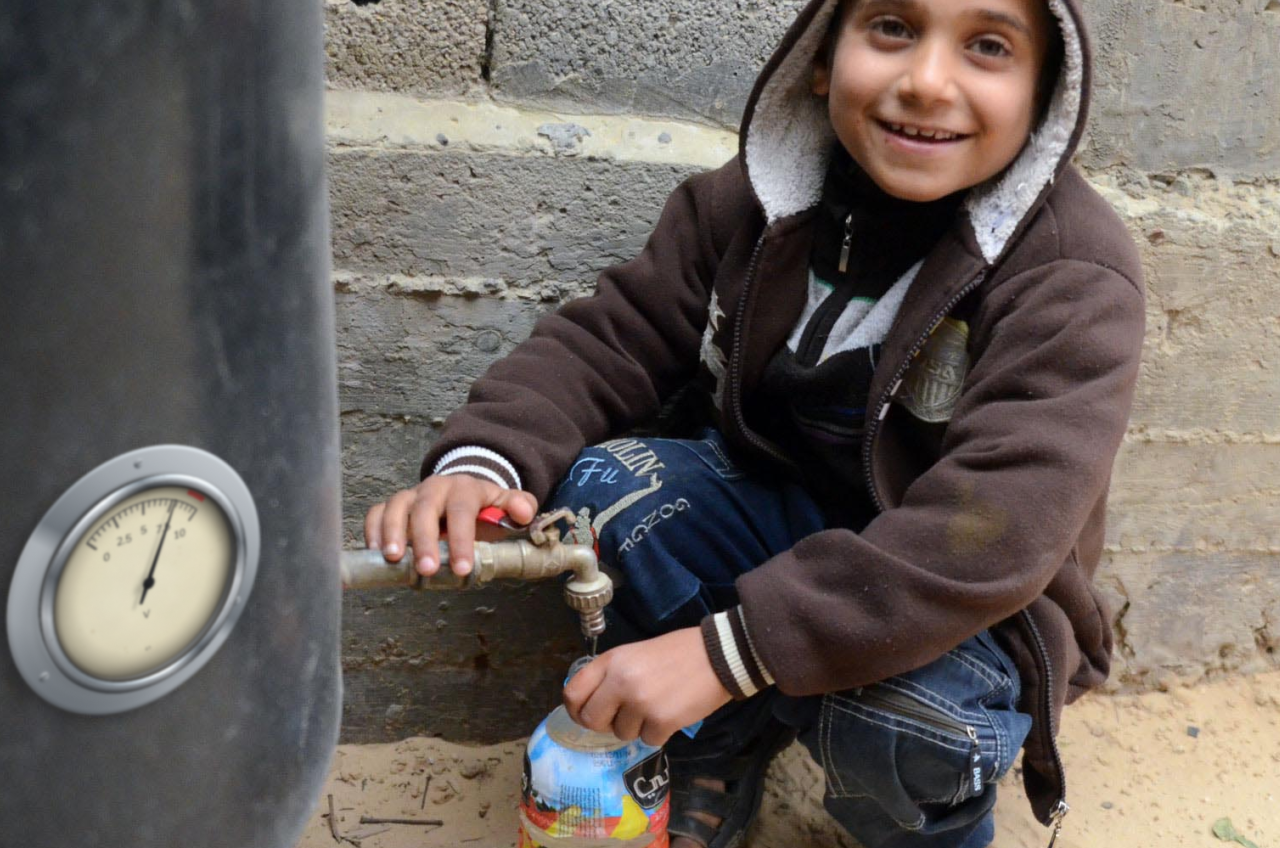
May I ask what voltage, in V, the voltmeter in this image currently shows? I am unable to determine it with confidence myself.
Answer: 7.5 V
